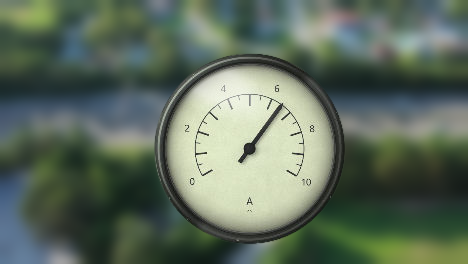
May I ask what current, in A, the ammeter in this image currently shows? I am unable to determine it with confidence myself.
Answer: 6.5 A
